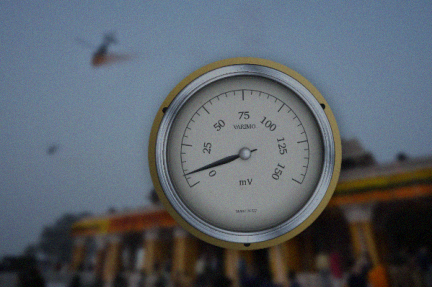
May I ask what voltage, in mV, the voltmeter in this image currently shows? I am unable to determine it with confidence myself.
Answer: 7.5 mV
